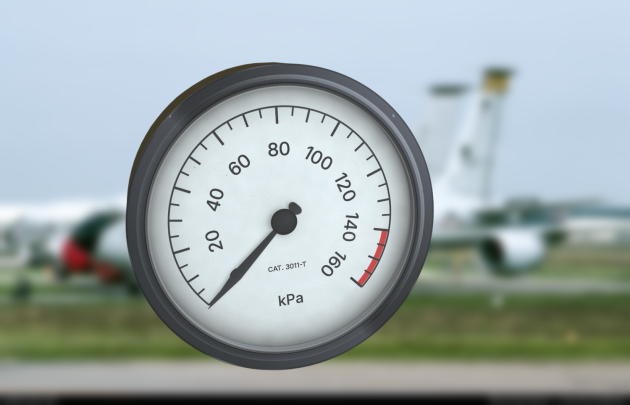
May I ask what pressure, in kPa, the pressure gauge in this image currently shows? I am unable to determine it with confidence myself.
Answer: 0 kPa
